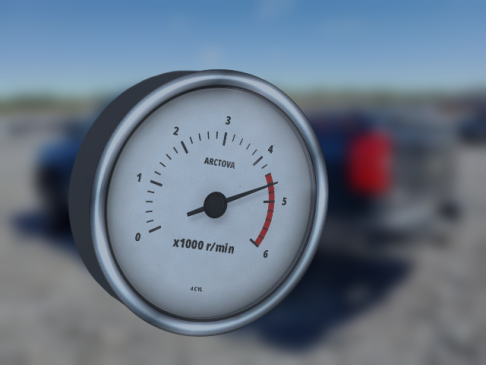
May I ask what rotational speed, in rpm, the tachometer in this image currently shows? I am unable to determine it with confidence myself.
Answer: 4600 rpm
